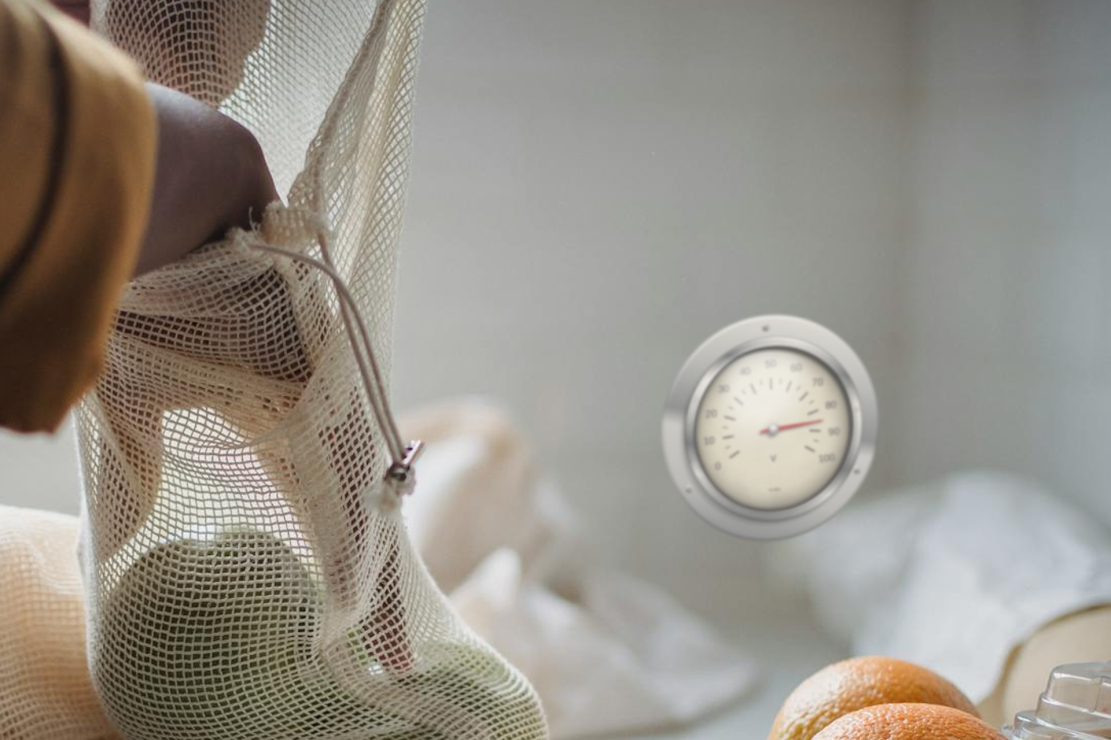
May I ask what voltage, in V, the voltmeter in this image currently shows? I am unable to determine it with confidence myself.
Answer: 85 V
